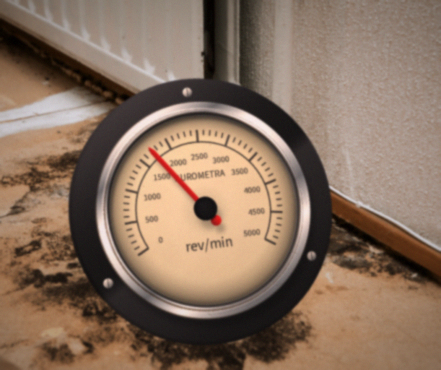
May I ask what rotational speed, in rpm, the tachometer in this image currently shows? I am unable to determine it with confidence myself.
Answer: 1700 rpm
